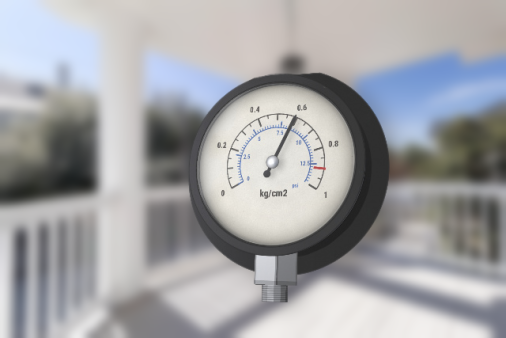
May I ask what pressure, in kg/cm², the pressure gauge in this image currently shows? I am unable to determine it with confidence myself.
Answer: 0.6 kg/cm²
